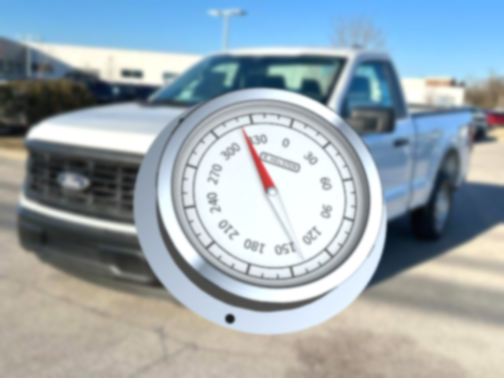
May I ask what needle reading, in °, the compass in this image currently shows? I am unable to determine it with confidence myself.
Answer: 320 °
